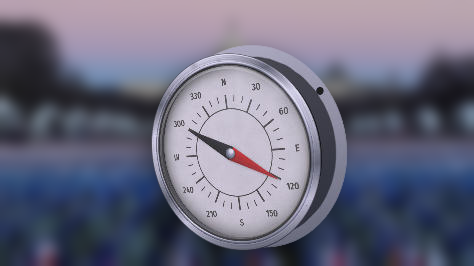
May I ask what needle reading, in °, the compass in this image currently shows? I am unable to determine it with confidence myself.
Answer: 120 °
